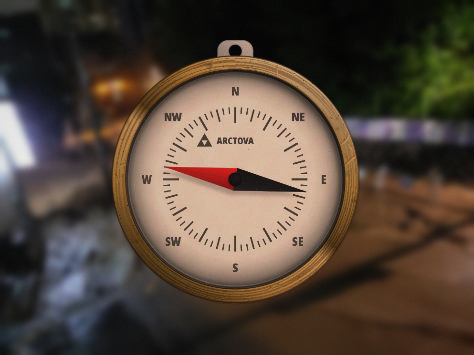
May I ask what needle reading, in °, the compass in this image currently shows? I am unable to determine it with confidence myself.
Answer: 280 °
